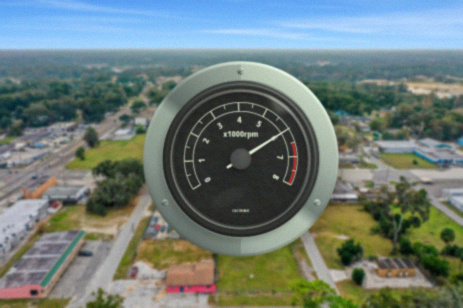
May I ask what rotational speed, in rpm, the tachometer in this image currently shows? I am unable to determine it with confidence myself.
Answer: 6000 rpm
